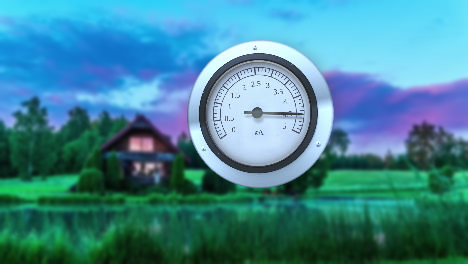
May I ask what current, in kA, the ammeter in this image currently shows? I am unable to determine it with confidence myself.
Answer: 4.5 kA
